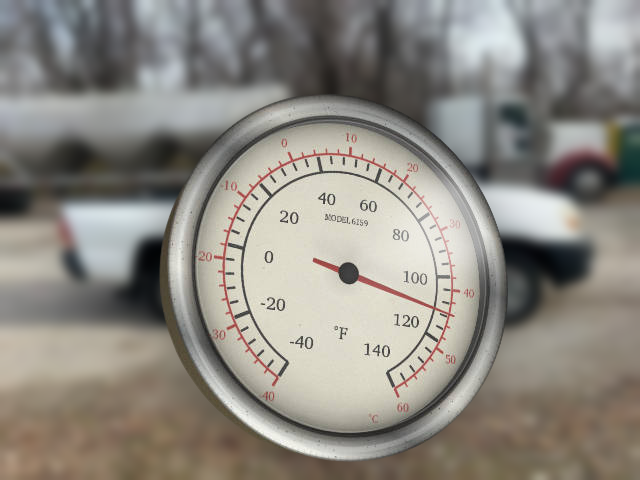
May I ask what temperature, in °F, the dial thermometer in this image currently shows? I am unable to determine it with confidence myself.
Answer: 112 °F
